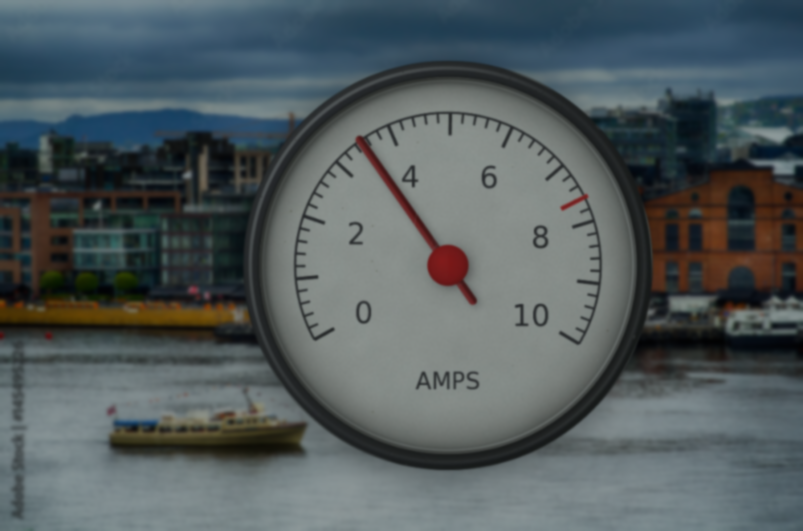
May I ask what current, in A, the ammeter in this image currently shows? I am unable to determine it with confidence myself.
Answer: 3.5 A
